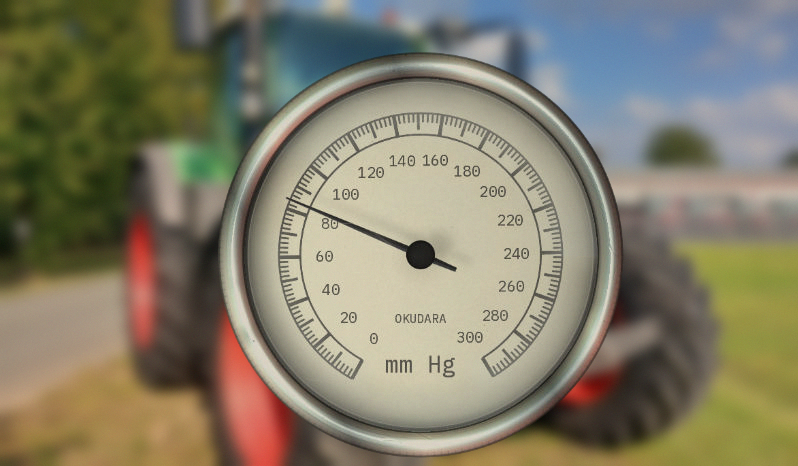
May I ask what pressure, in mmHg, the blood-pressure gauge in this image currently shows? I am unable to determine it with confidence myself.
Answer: 84 mmHg
